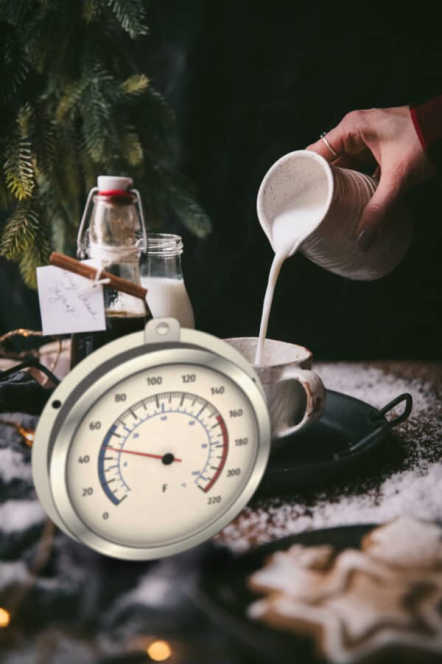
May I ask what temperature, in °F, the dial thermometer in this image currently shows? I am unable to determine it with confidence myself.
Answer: 50 °F
